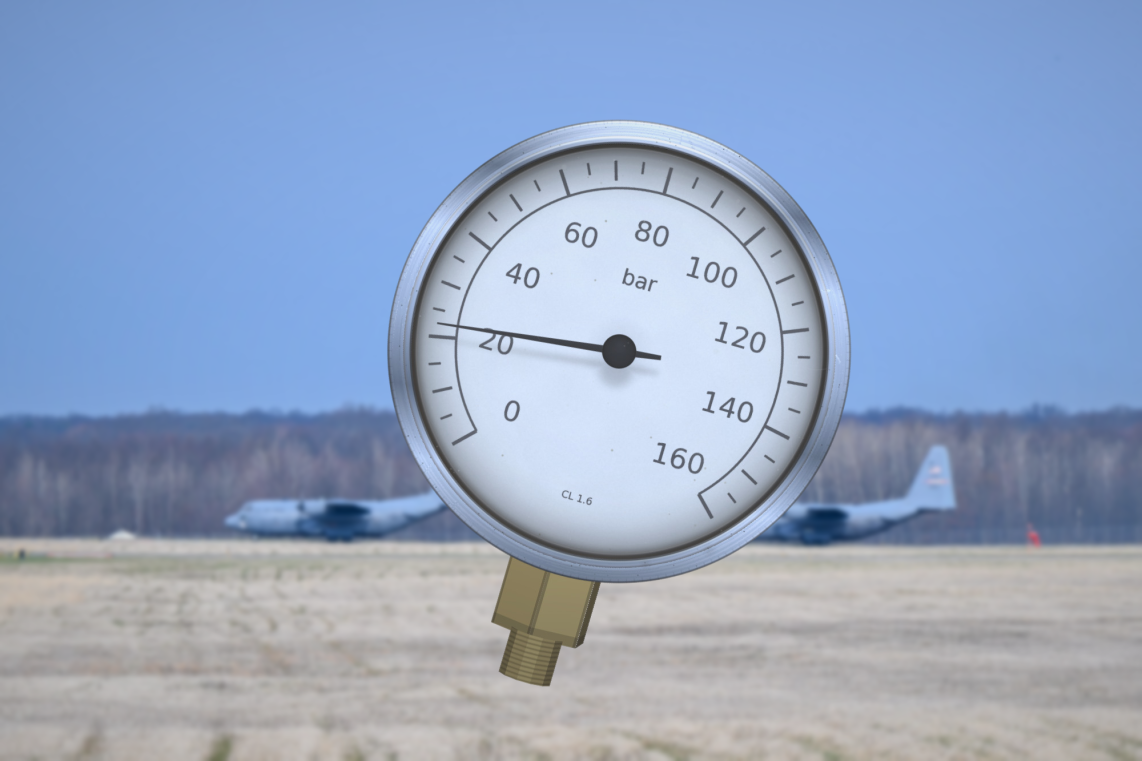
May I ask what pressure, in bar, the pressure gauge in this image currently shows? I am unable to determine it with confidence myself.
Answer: 22.5 bar
